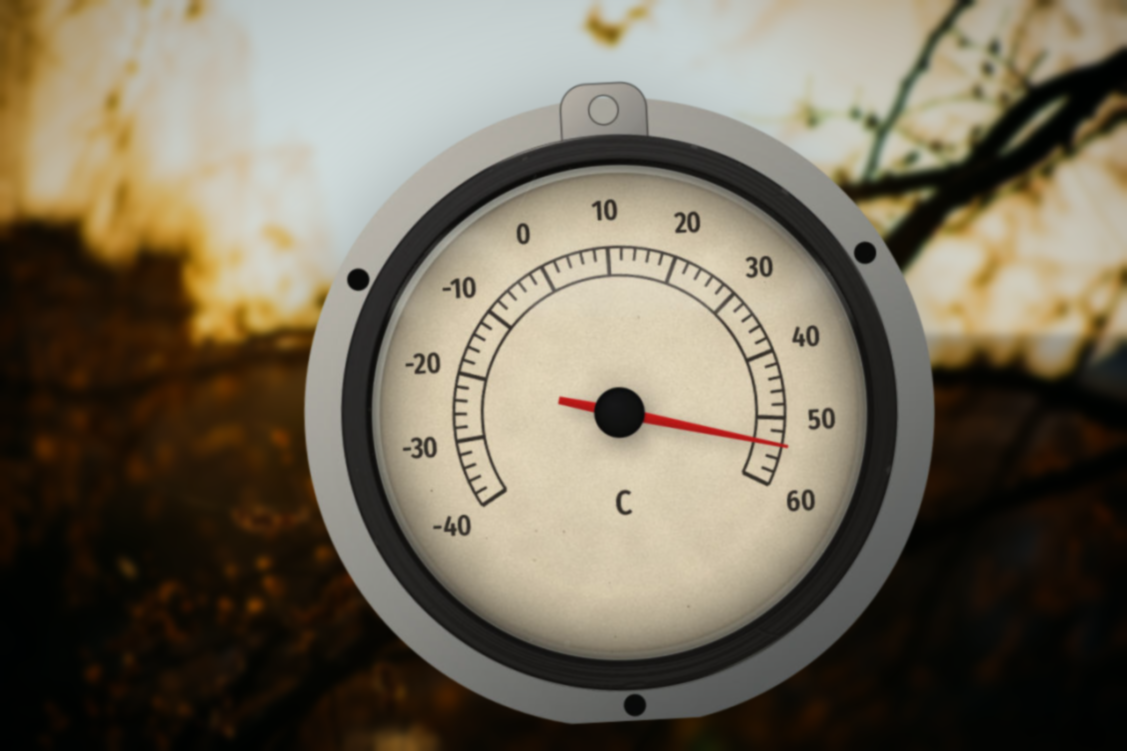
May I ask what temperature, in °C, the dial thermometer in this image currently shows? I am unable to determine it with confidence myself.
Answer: 54 °C
